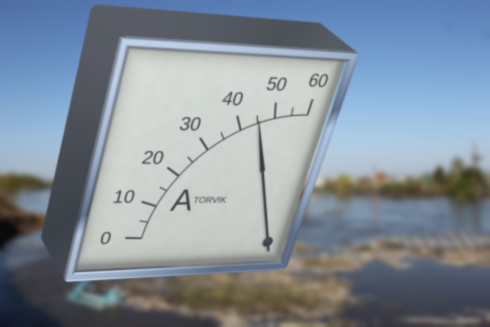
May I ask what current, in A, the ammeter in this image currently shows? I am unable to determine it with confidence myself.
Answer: 45 A
